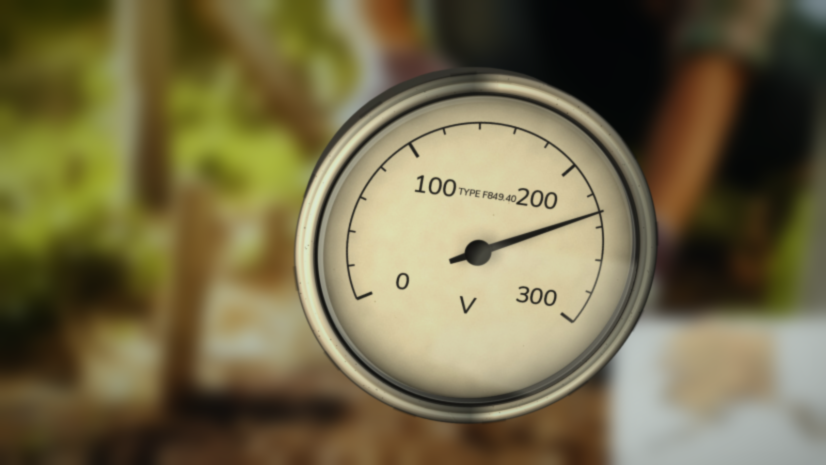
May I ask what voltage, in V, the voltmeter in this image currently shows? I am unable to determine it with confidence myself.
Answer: 230 V
